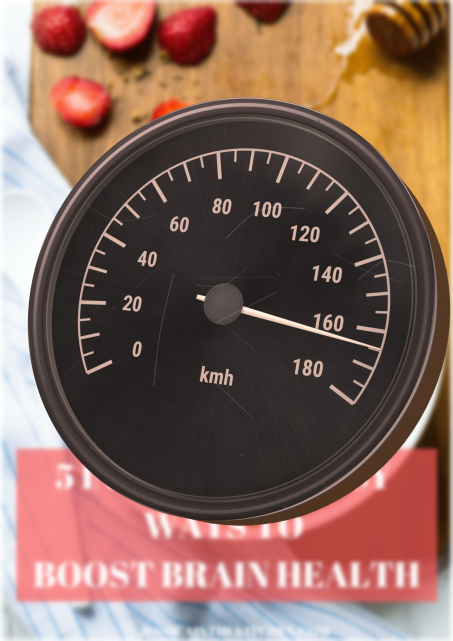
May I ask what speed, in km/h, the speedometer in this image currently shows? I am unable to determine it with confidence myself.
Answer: 165 km/h
